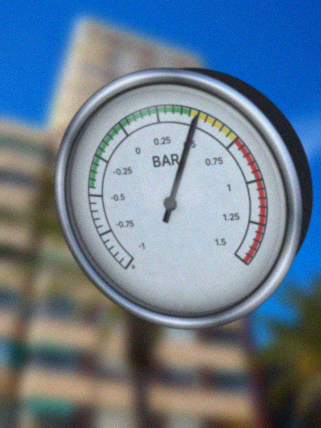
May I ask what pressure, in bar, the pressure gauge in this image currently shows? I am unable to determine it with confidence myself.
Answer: 0.5 bar
